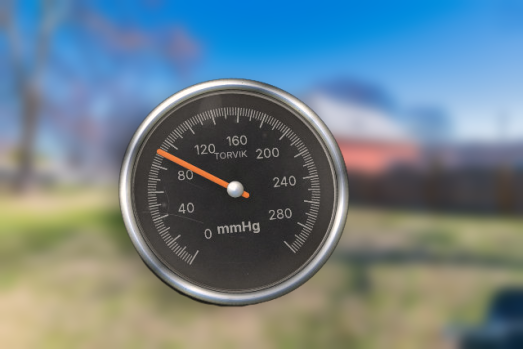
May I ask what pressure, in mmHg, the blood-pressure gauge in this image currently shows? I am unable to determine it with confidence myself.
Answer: 90 mmHg
